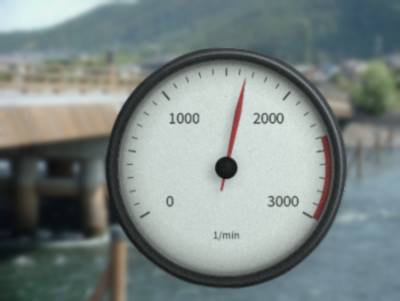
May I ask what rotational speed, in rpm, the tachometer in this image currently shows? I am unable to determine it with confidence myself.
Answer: 1650 rpm
